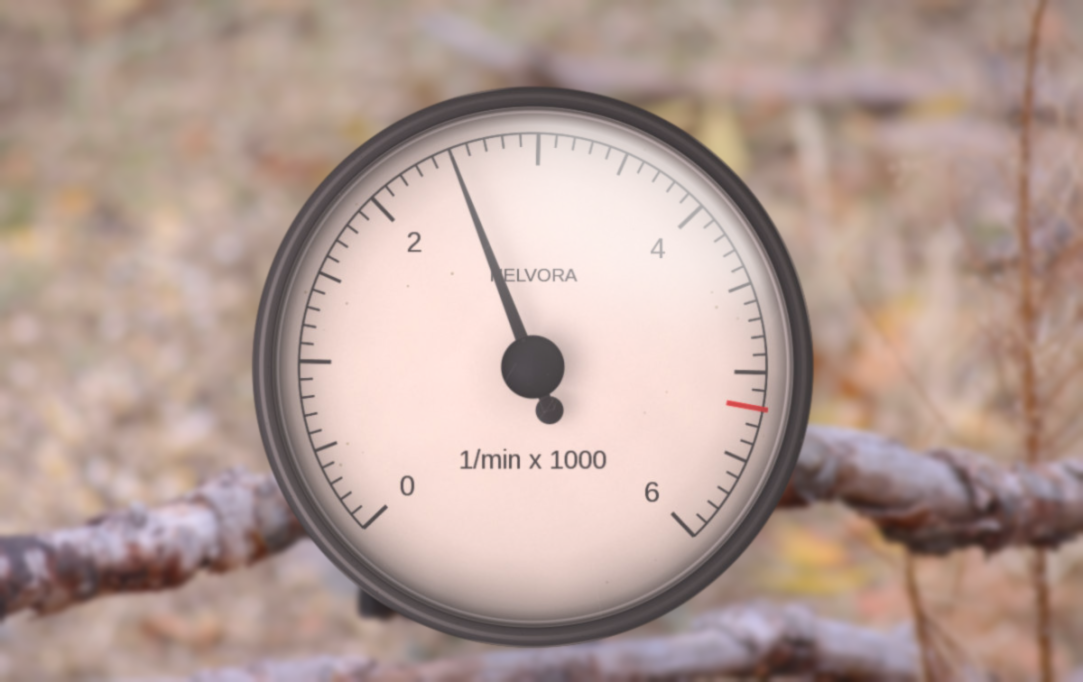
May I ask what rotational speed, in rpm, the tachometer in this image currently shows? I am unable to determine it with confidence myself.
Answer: 2500 rpm
